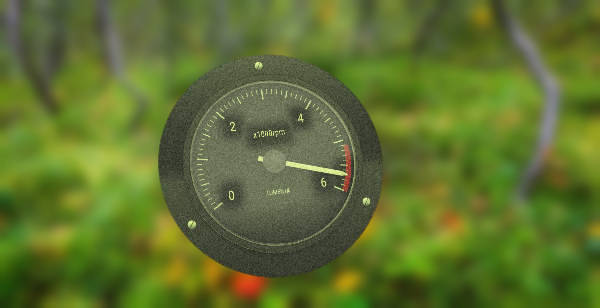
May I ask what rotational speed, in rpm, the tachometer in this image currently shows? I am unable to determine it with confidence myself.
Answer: 5700 rpm
